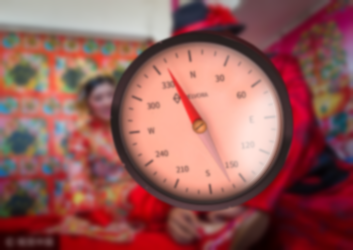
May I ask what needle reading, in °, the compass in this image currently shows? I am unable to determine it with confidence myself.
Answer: 340 °
